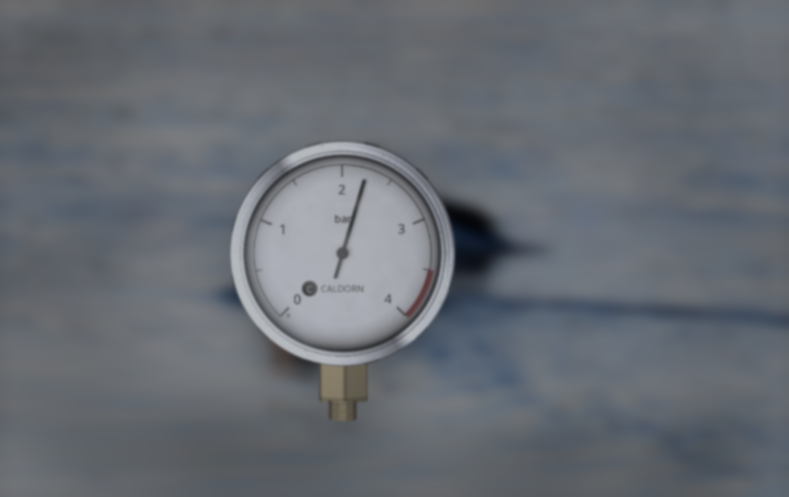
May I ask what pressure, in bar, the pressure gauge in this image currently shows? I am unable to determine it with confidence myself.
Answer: 2.25 bar
